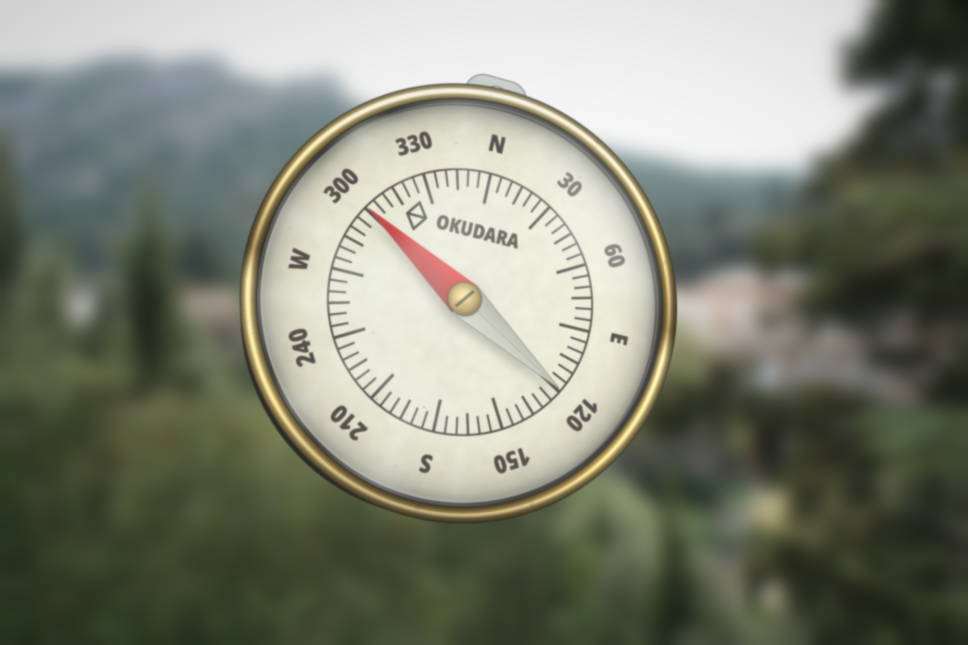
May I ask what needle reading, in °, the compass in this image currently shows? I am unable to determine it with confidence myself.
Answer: 300 °
